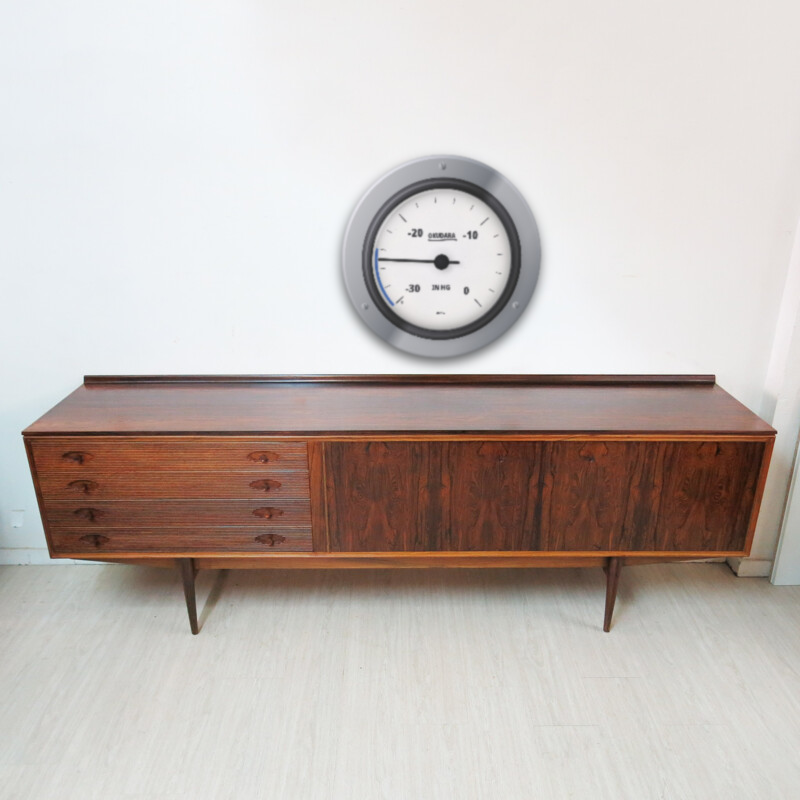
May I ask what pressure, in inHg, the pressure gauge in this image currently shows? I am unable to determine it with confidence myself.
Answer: -25 inHg
